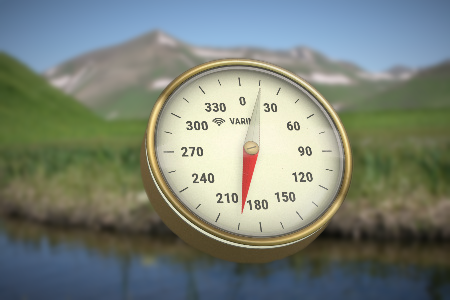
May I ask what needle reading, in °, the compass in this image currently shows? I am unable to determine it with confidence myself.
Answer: 195 °
